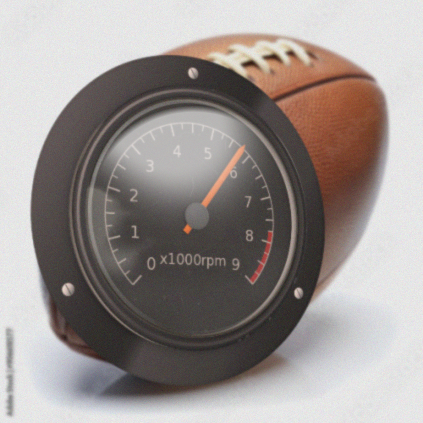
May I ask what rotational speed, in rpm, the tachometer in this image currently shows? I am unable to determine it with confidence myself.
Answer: 5750 rpm
